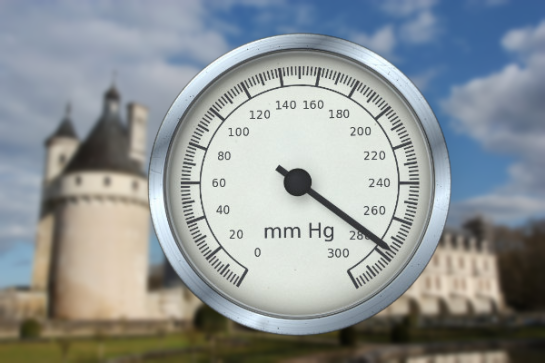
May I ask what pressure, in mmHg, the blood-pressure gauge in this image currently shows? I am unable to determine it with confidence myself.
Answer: 276 mmHg
